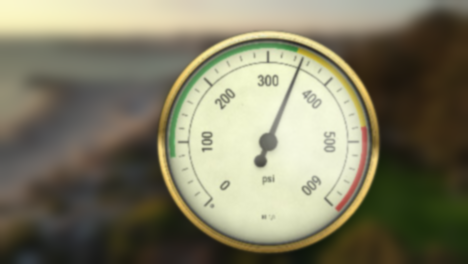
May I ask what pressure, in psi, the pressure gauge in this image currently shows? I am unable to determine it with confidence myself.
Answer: 350 psi
